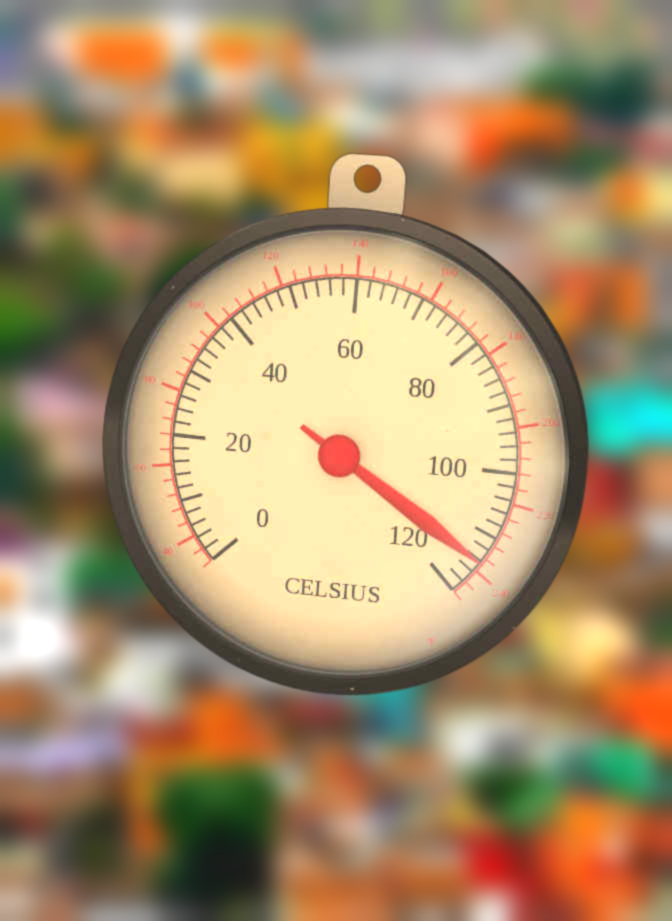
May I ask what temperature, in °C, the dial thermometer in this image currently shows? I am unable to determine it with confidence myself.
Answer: 114 °C
